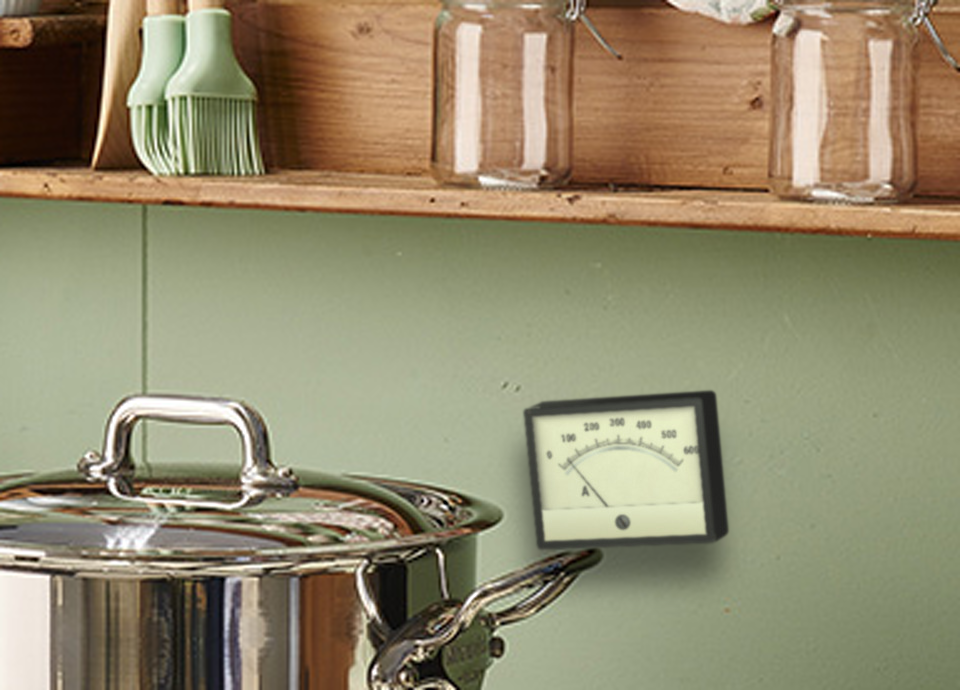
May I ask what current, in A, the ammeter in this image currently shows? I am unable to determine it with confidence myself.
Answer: 50 A
